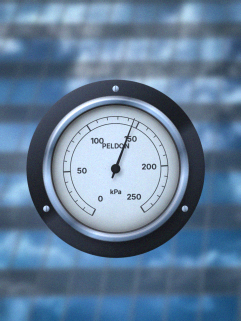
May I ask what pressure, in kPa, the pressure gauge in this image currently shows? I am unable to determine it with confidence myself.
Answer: 145 kPa
